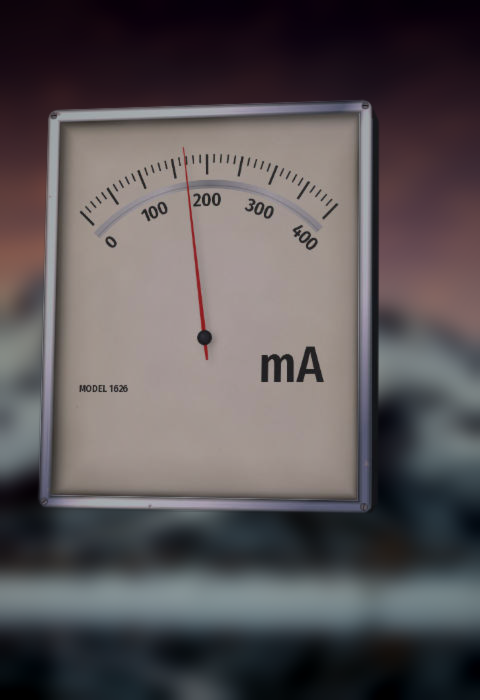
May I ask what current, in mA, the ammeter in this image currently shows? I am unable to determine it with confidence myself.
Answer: 170 mA
